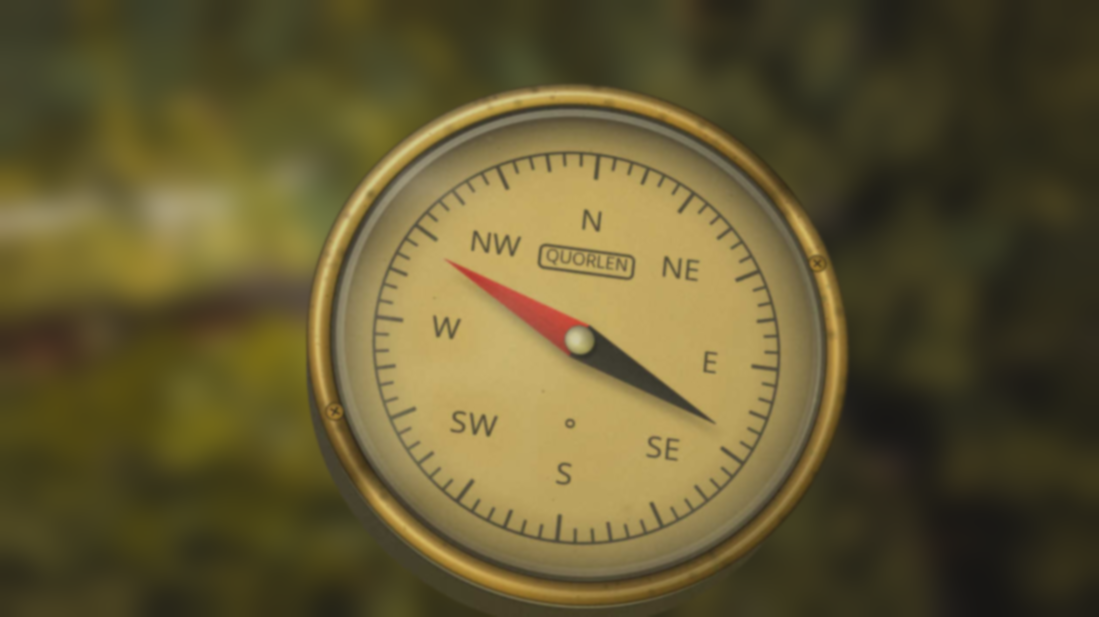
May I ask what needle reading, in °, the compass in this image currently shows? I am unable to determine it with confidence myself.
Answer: 295 °
